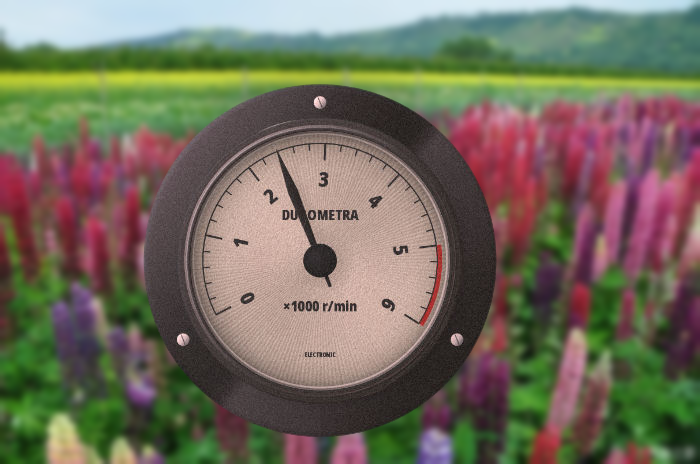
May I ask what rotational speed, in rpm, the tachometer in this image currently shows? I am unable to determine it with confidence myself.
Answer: 2400 rpm
